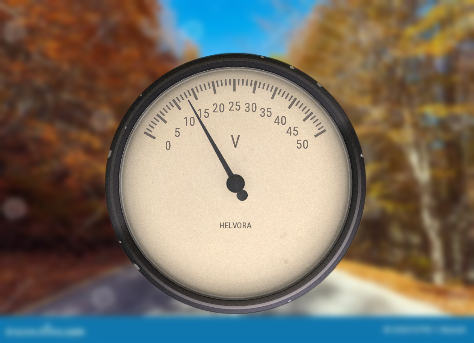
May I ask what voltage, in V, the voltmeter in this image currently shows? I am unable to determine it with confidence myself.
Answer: 13 V
